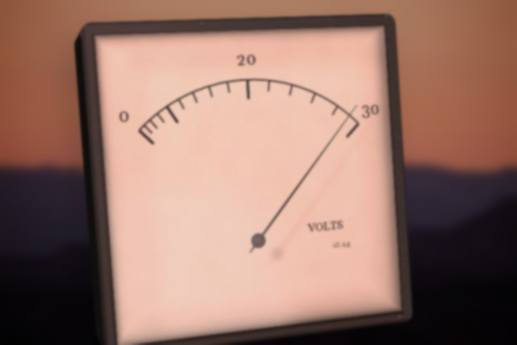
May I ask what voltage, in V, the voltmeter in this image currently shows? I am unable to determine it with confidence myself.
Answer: 29 V
